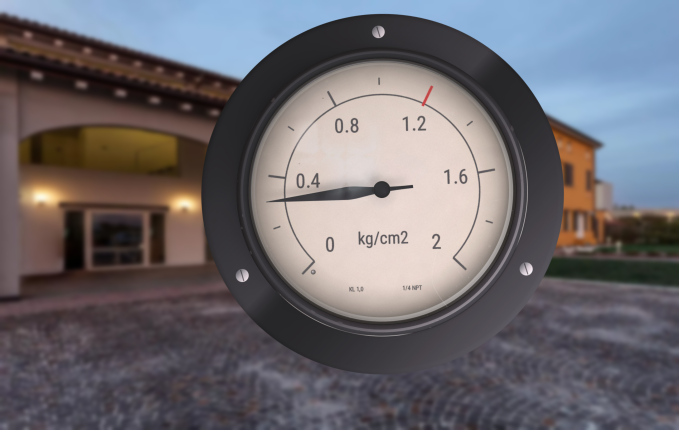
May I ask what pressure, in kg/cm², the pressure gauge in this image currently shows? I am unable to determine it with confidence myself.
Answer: 0.3 kg/cm²
